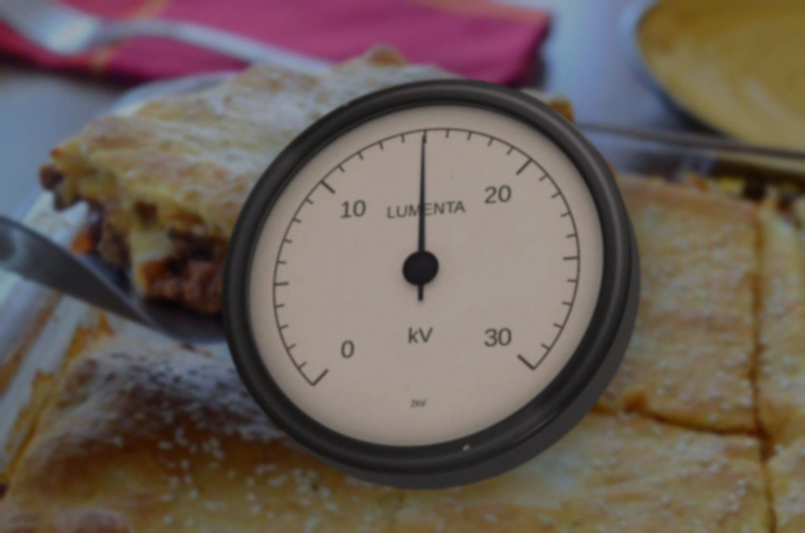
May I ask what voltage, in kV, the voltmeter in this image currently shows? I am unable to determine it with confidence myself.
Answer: 15 kV
